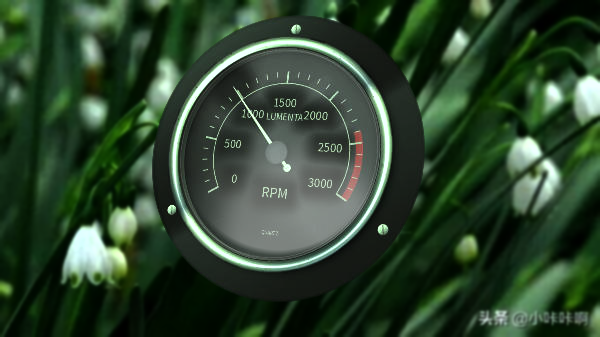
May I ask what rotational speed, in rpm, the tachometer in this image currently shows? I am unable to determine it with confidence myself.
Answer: 1000 rpm
